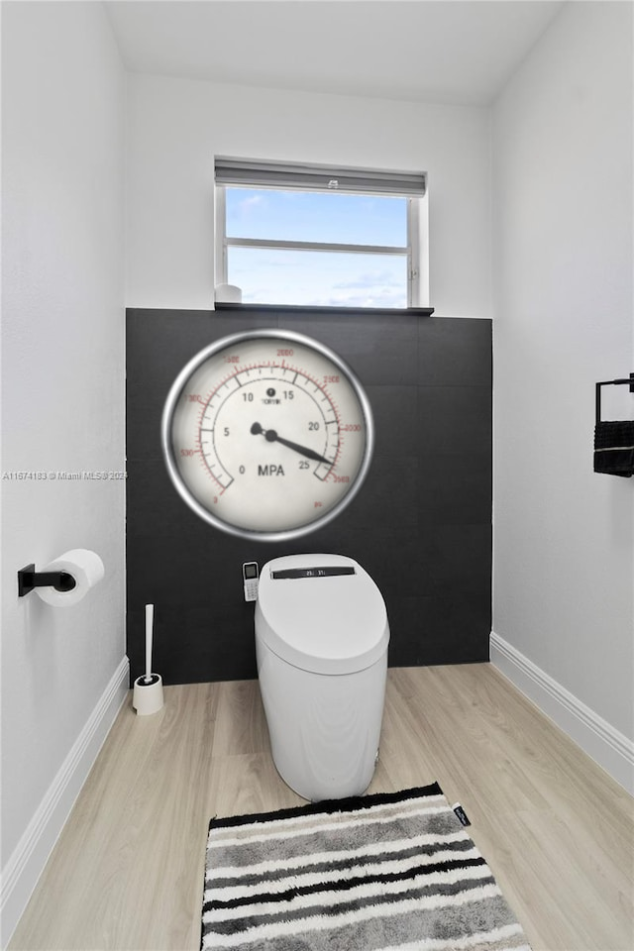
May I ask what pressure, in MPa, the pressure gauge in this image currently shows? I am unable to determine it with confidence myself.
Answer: 23.5 MPa
